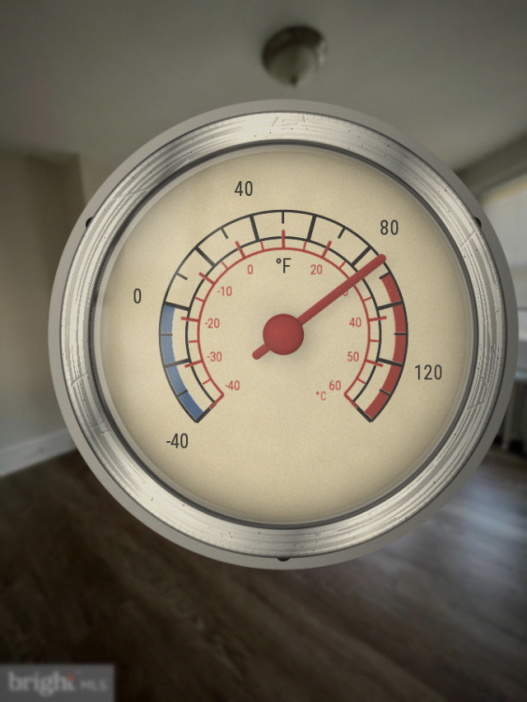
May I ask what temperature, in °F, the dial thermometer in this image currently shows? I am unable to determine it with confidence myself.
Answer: 85 °F
